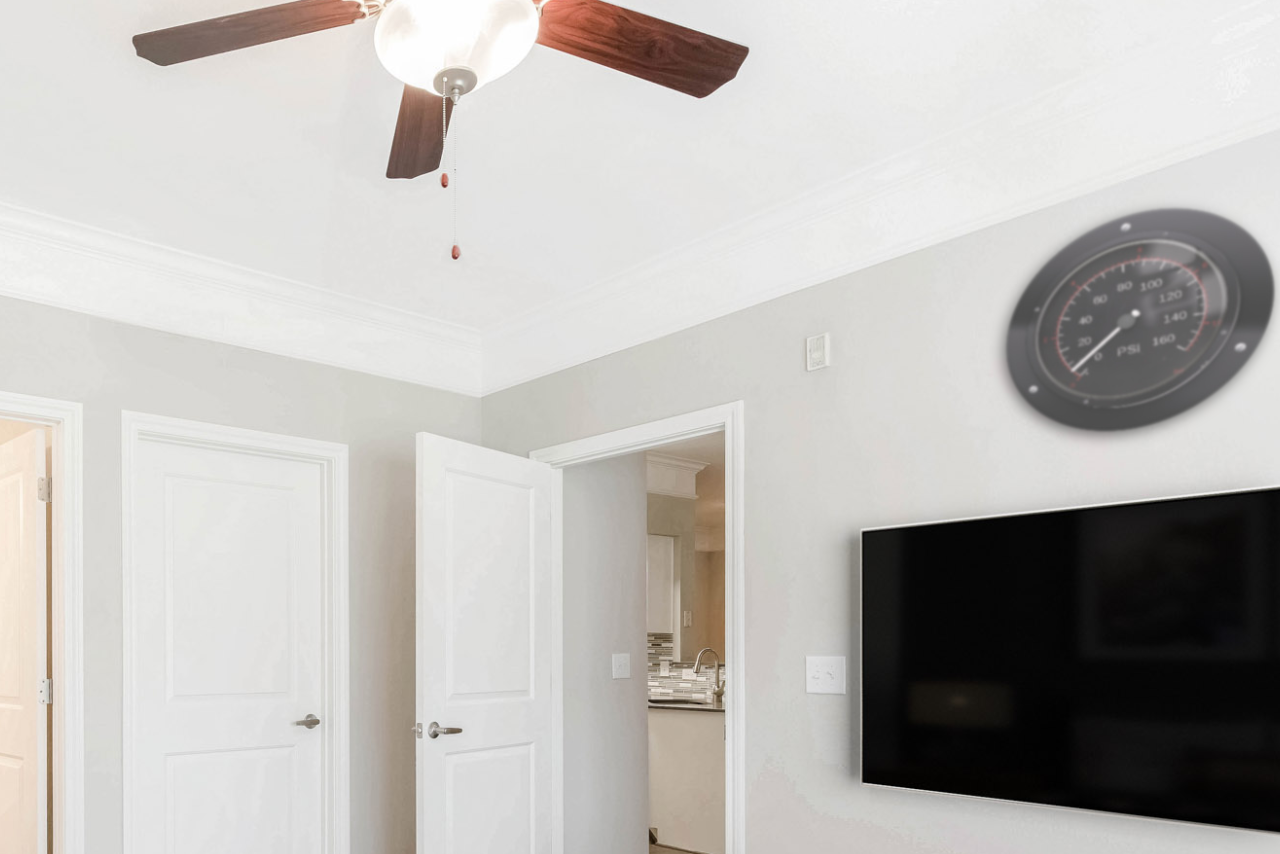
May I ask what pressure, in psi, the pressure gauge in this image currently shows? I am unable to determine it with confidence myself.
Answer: 5 psi
